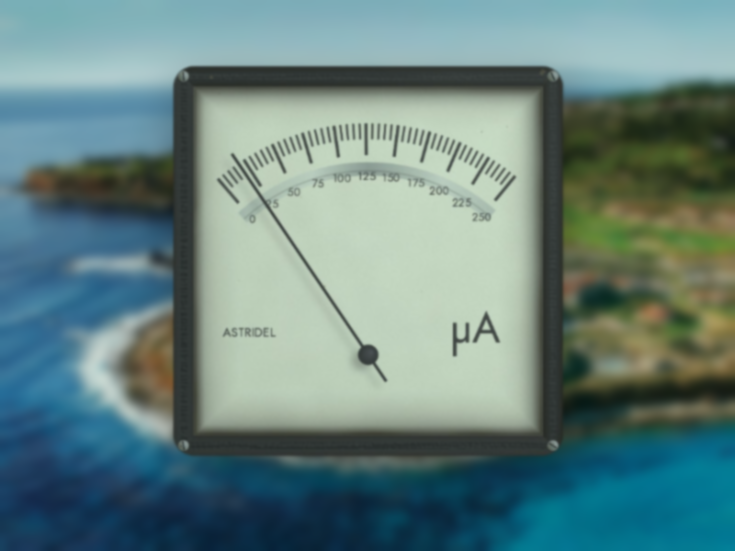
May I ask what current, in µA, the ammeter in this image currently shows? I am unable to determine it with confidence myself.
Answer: 20 µA
